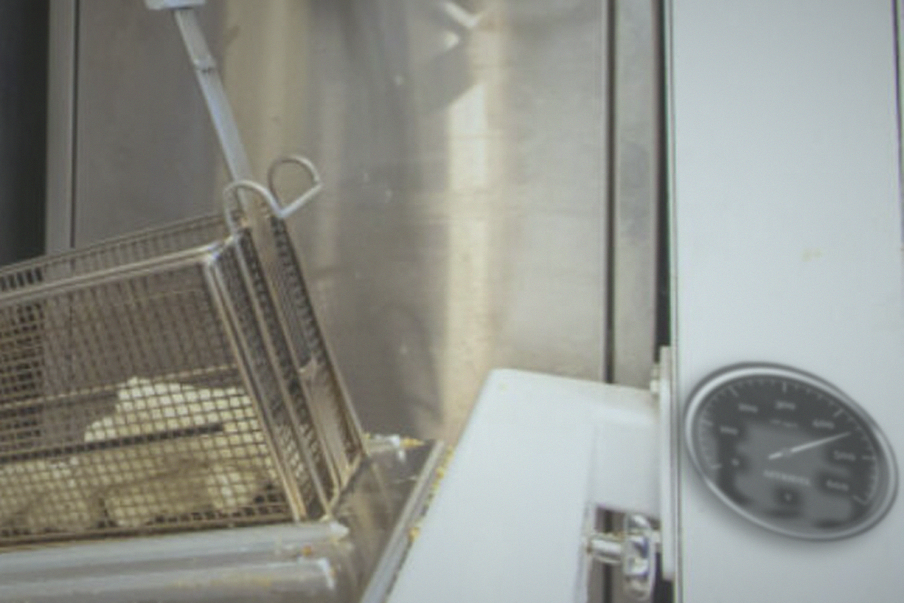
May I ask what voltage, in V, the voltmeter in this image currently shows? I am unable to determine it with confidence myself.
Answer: 440 V
